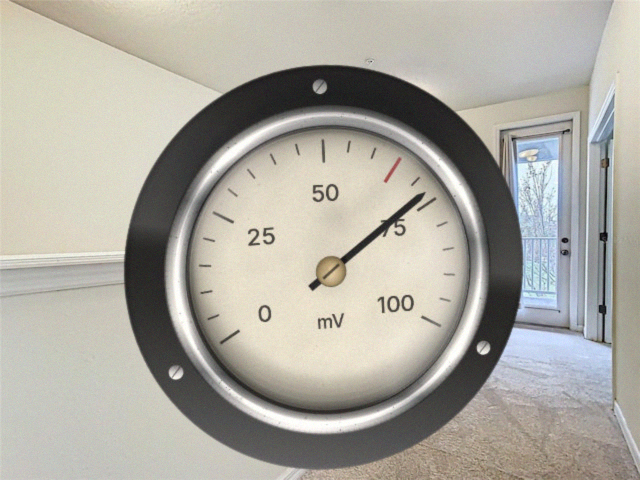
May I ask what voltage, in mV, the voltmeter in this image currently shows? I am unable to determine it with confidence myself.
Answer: 72.5 mV
